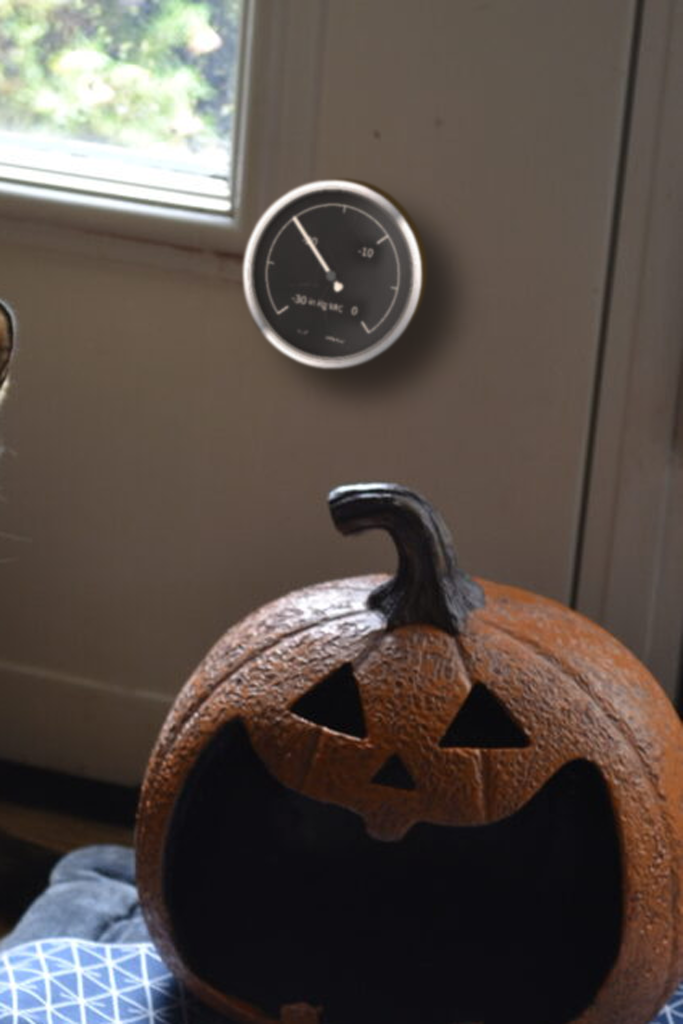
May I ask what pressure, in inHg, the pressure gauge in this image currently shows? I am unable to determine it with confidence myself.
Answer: -20 inHg
